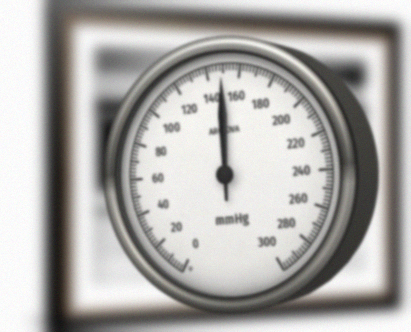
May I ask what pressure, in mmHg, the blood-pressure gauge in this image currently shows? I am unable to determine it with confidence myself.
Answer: 150 mmHg
